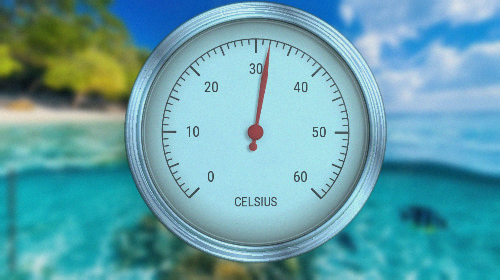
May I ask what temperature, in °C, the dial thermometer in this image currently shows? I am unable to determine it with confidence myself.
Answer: 32 °C
